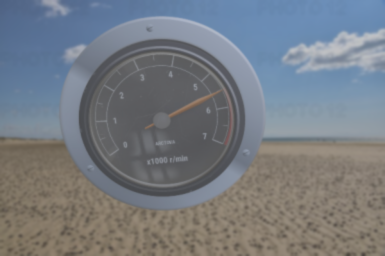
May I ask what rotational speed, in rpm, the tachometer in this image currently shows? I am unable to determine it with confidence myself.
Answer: 5500 rpm
